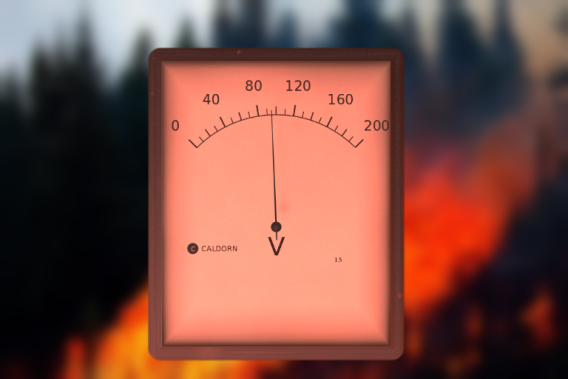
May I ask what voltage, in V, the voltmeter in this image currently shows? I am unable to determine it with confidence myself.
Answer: 95 V
